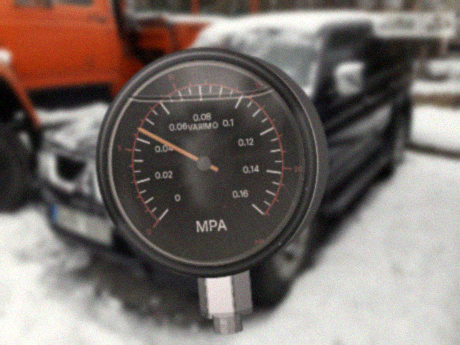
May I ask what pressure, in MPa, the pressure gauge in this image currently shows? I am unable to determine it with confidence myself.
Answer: 0.045 MPa
